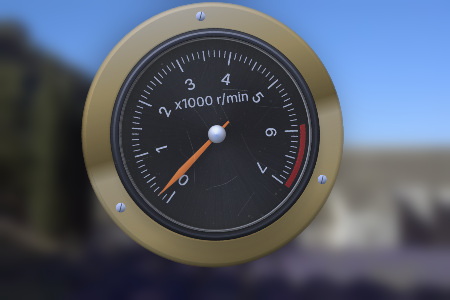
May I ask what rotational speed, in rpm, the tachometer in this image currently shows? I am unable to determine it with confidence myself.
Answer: 200 rpm
